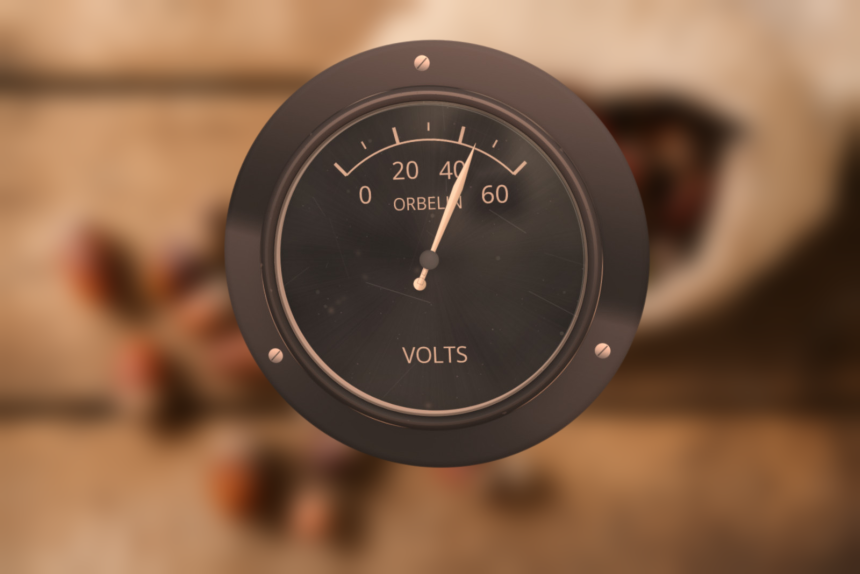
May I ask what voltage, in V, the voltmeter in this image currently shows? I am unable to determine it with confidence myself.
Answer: 45 V
